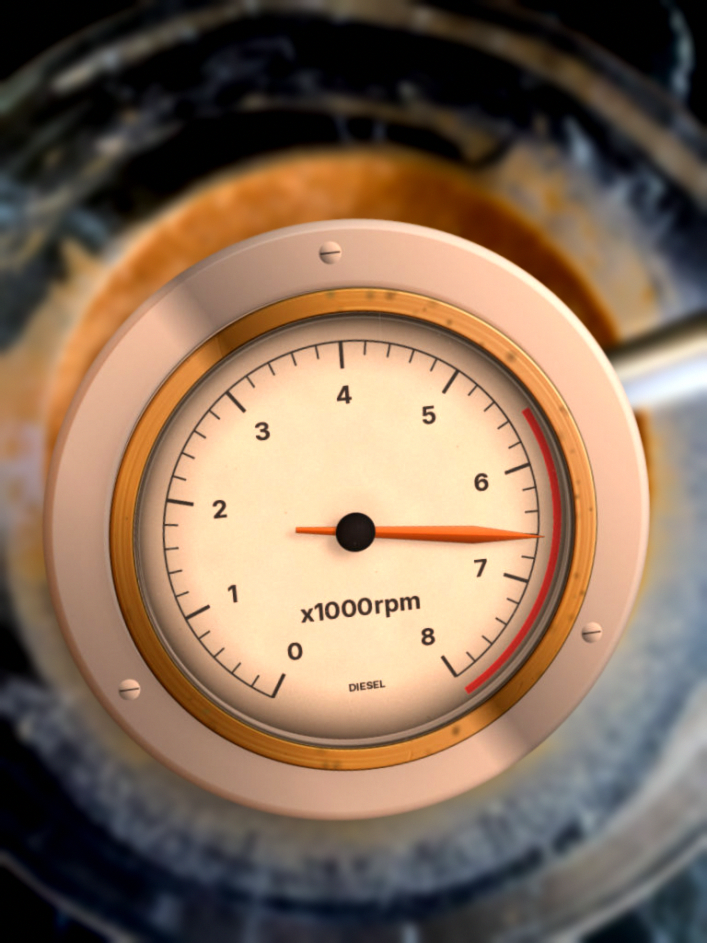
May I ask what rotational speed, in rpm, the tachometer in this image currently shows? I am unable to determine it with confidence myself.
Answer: 6600 rpm
